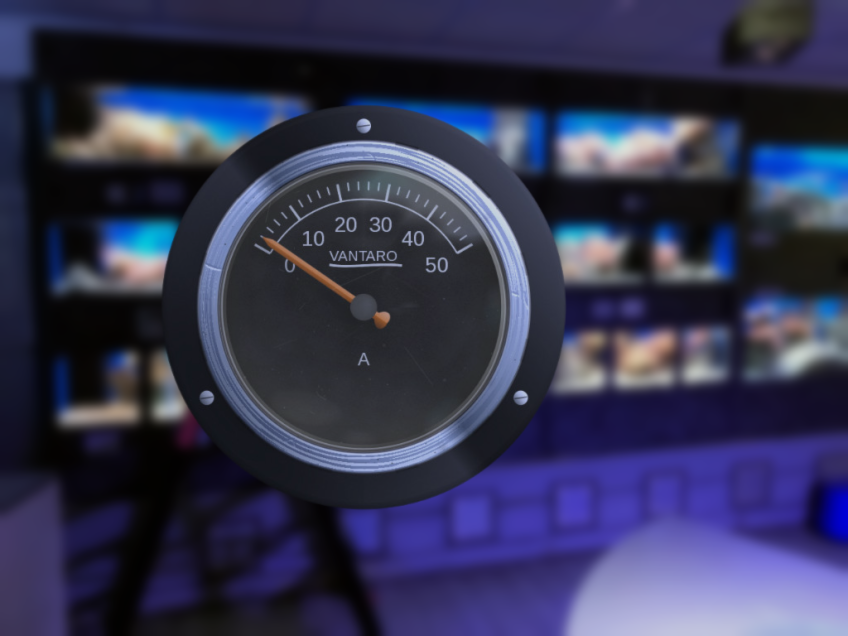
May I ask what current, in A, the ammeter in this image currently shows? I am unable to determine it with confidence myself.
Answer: 2 A
